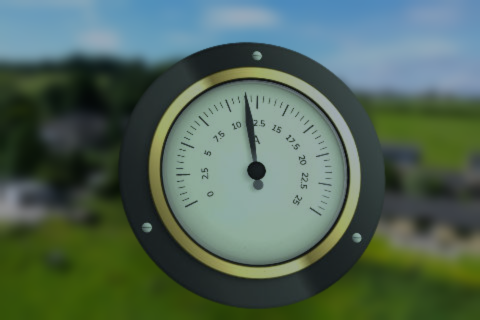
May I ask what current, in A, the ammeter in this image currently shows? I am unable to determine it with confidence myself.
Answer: 11.5 A
